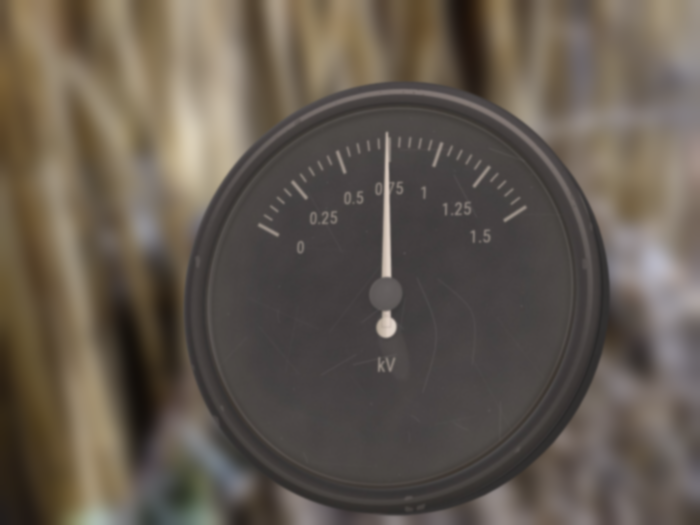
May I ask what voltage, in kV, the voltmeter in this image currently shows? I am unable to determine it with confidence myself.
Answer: 0.75 kV
